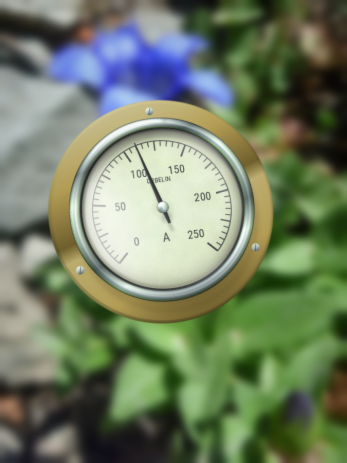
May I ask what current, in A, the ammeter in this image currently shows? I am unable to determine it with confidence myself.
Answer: 110 A
